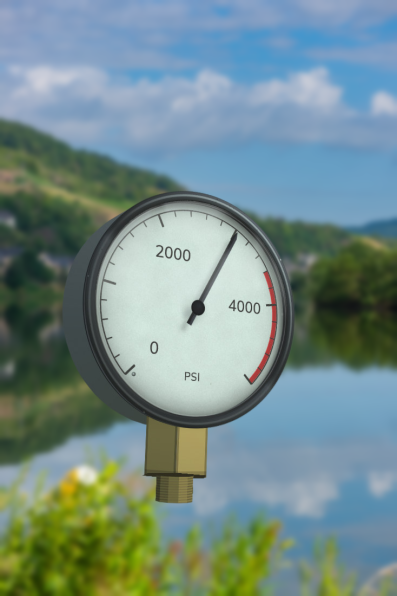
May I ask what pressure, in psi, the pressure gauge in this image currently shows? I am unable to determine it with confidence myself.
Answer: 3000 psi
